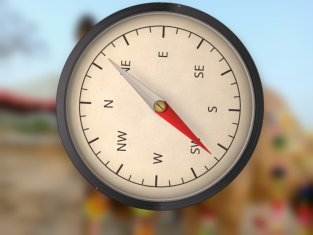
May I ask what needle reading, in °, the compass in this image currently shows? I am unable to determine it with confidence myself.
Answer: 220 °
